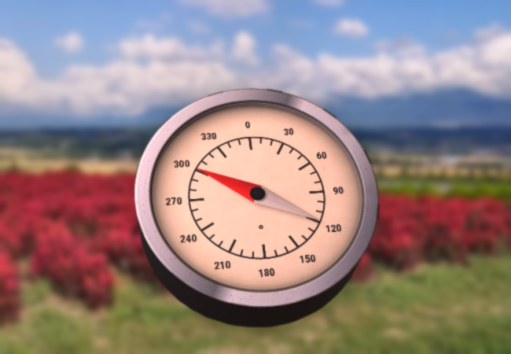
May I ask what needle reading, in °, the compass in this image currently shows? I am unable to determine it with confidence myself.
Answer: 300 °
